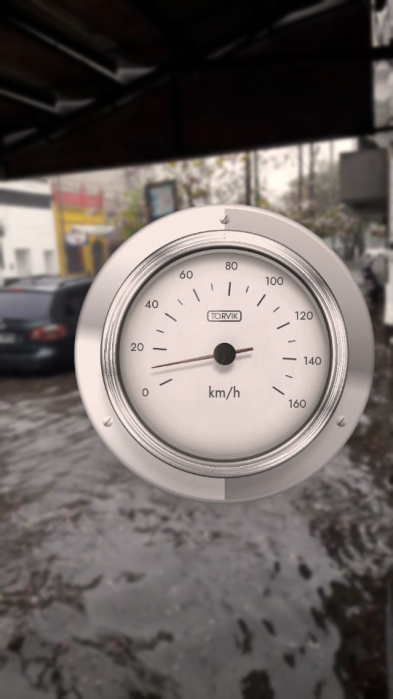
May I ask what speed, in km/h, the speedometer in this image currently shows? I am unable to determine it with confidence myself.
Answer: 10 km/h
